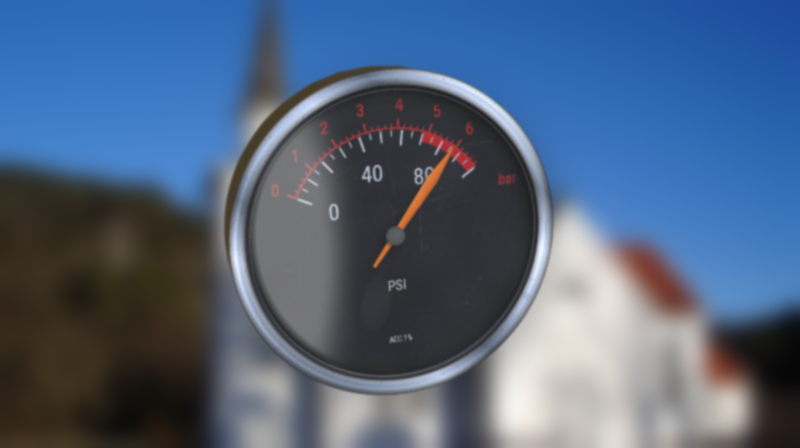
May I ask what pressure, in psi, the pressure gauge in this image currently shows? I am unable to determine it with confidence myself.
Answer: 85 psi
